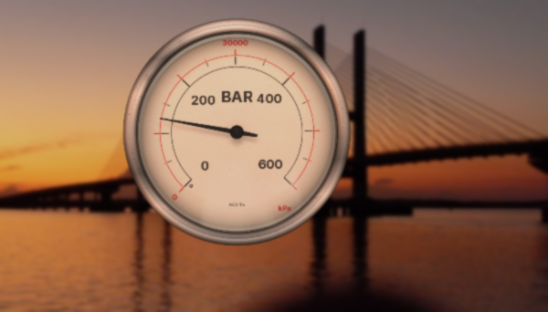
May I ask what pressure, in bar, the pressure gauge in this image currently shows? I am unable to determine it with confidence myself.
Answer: 125 bar
